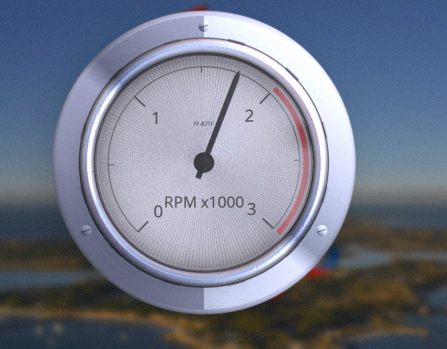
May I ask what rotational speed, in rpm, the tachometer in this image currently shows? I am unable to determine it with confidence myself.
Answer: 1750 rpm
